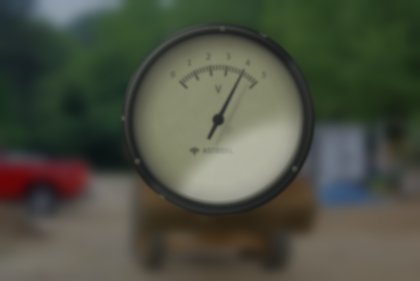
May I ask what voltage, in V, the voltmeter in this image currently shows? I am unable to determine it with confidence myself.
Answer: 4 V
